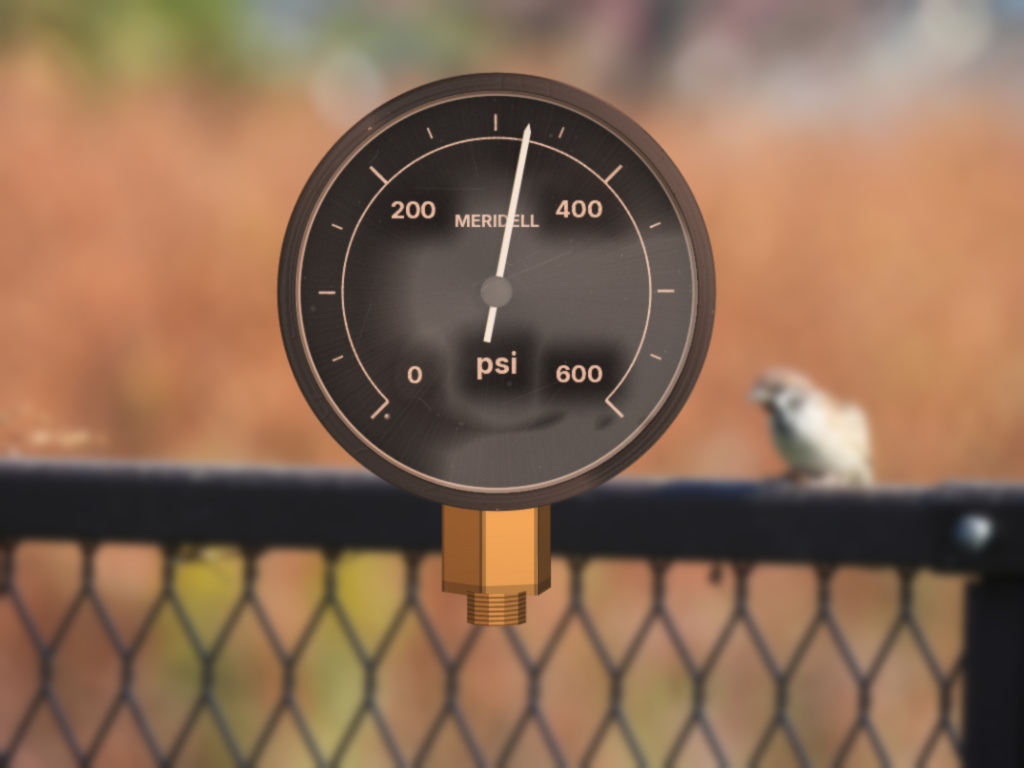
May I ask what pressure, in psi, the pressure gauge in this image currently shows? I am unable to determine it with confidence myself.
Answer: 325 psi
